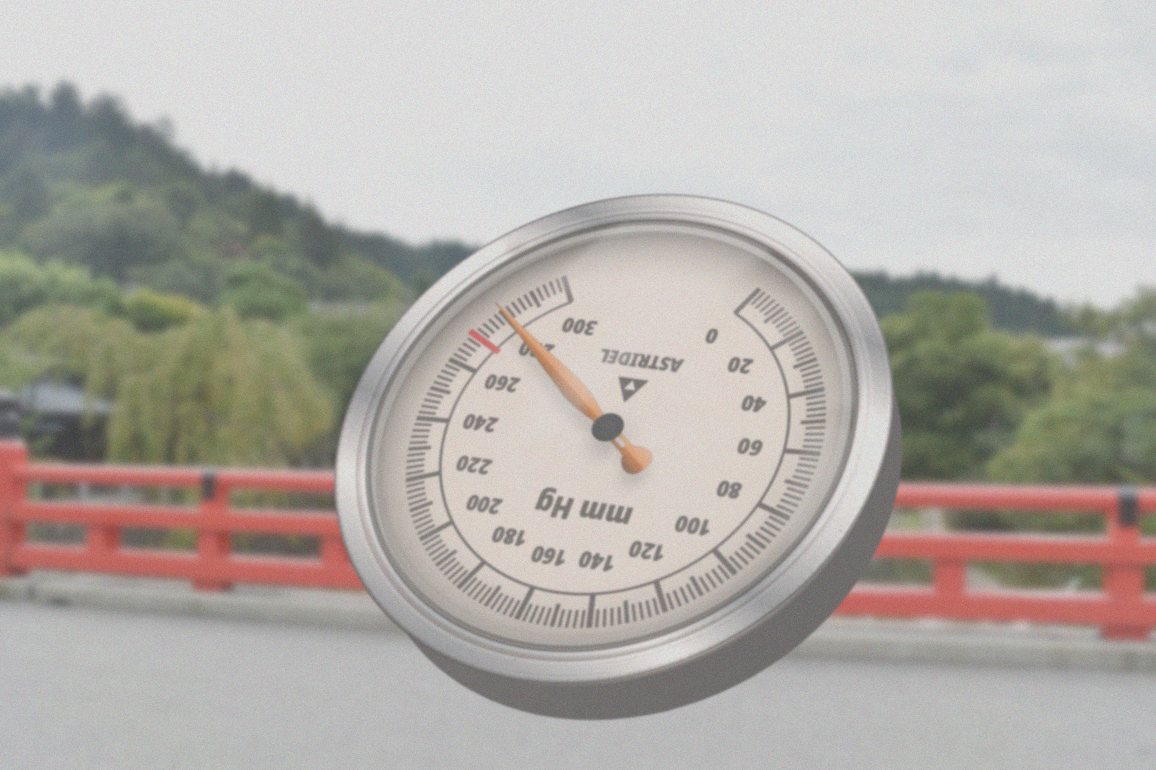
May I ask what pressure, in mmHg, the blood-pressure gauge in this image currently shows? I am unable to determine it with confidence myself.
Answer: 280 mmHg
